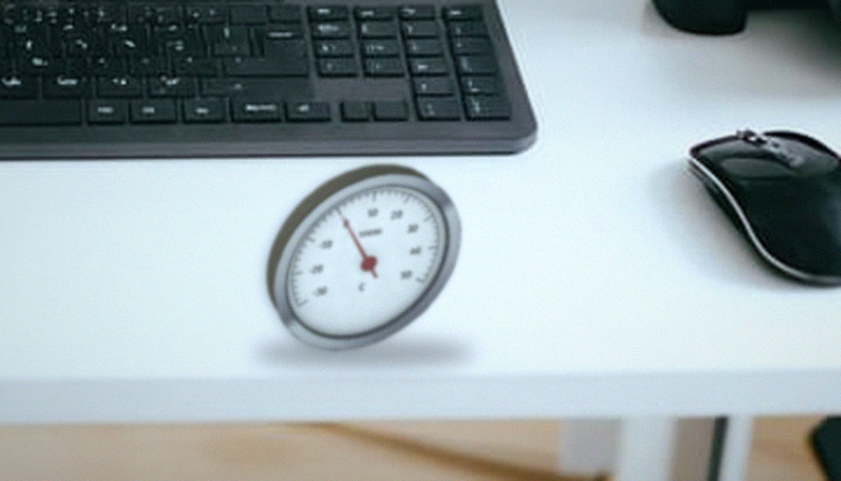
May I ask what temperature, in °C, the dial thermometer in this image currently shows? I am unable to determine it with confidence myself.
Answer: 0 °C
